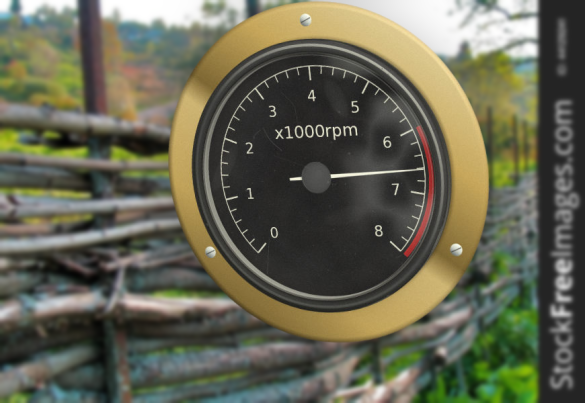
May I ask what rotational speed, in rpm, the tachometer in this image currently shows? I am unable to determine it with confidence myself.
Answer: 6600 rpm
